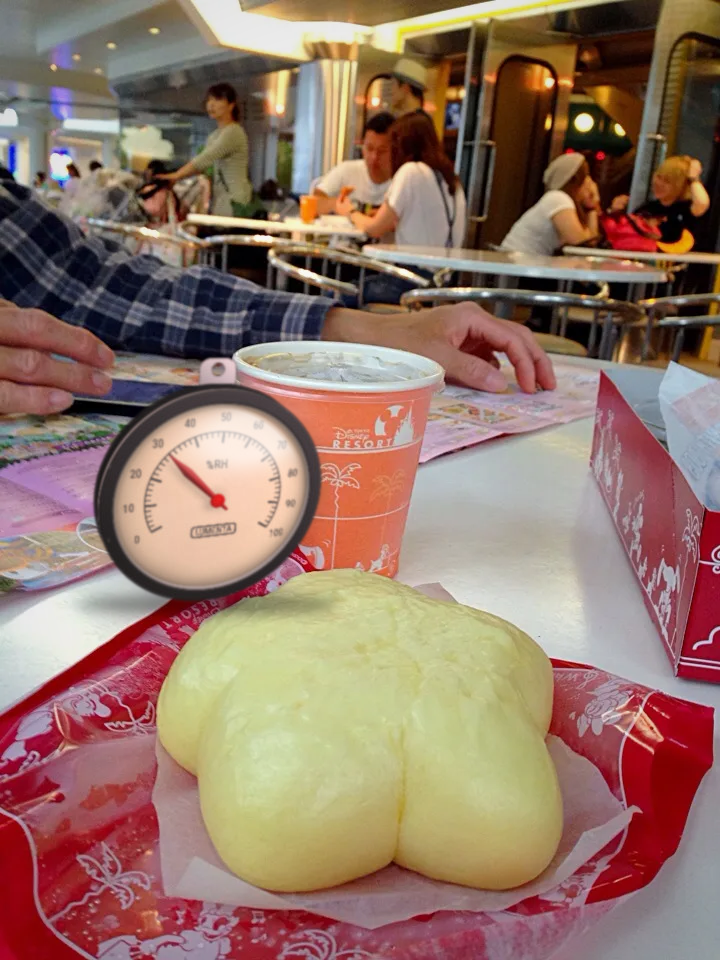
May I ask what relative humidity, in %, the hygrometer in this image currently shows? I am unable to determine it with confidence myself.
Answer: 30 %
